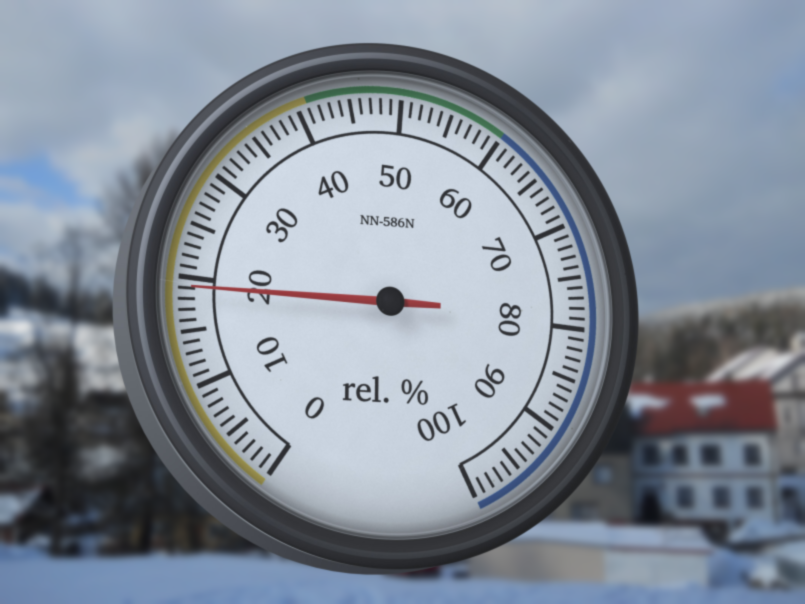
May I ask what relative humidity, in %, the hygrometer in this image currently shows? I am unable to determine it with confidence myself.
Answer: 19 %
